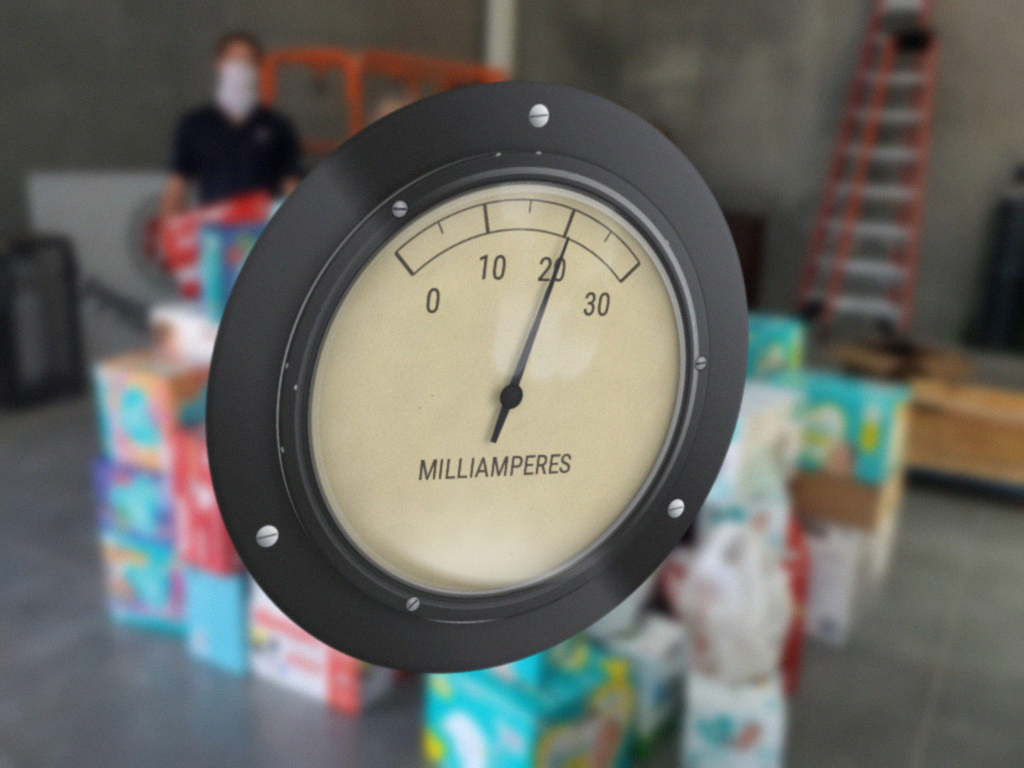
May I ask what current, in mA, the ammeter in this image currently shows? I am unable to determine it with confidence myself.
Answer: 20 mA
